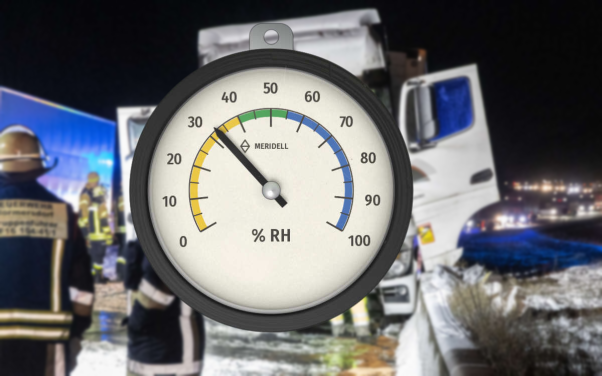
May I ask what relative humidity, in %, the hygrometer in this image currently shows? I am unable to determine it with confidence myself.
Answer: 32.5 %
